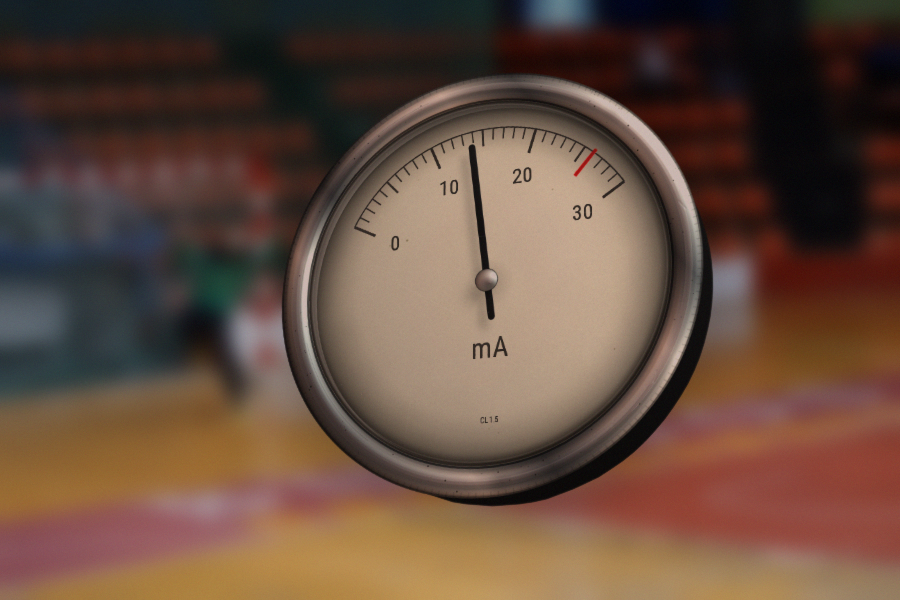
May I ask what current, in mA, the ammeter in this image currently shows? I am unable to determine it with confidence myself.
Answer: 14 mA
